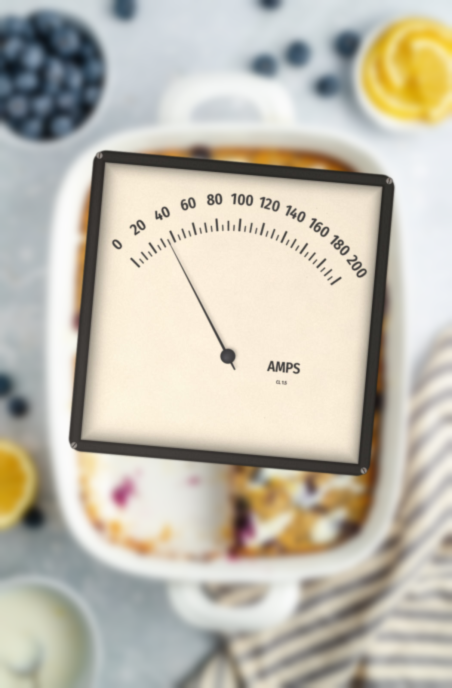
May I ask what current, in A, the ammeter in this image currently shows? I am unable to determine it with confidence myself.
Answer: 35 A
